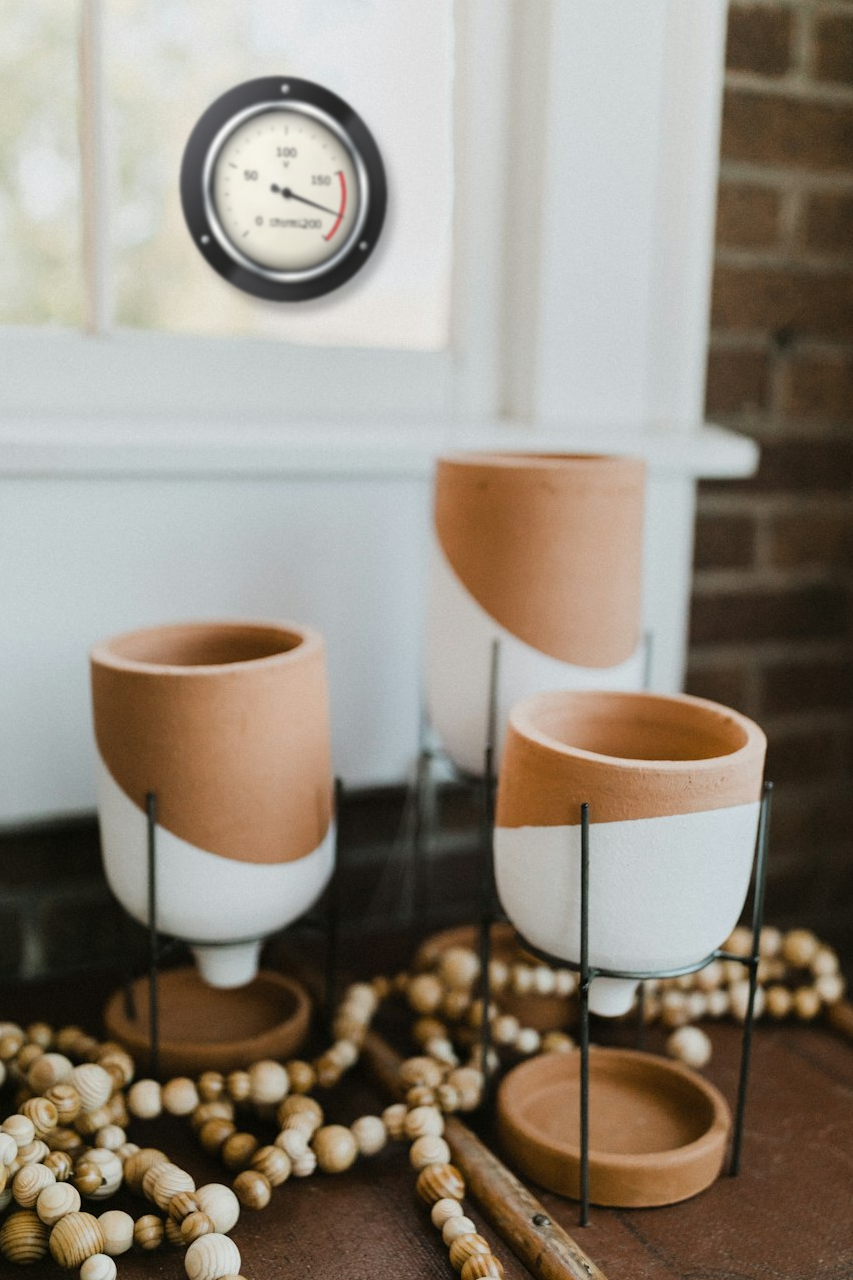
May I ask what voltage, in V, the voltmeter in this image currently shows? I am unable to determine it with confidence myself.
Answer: 180 V
